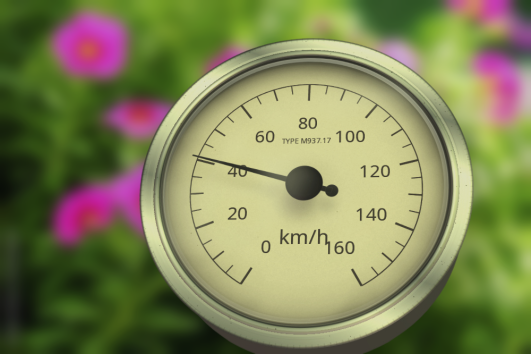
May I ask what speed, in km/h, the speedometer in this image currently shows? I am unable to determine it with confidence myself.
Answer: 40 km/h
